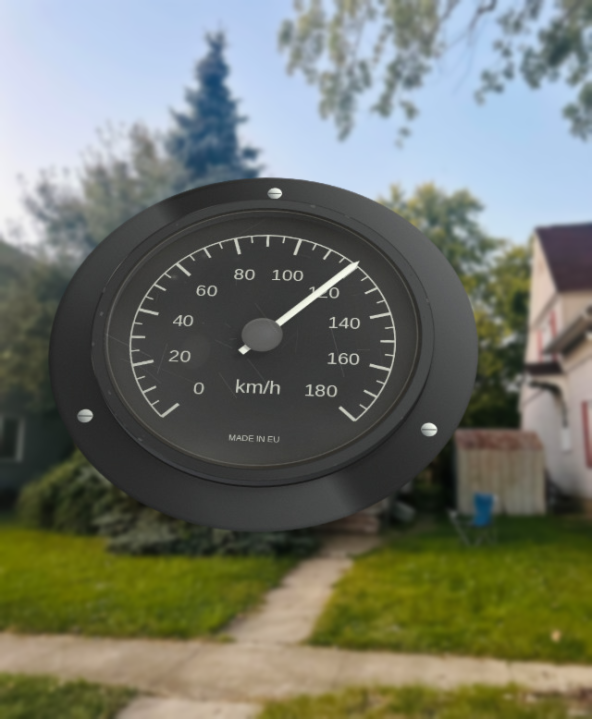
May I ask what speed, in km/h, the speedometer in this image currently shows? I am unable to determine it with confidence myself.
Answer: 120 km/h
